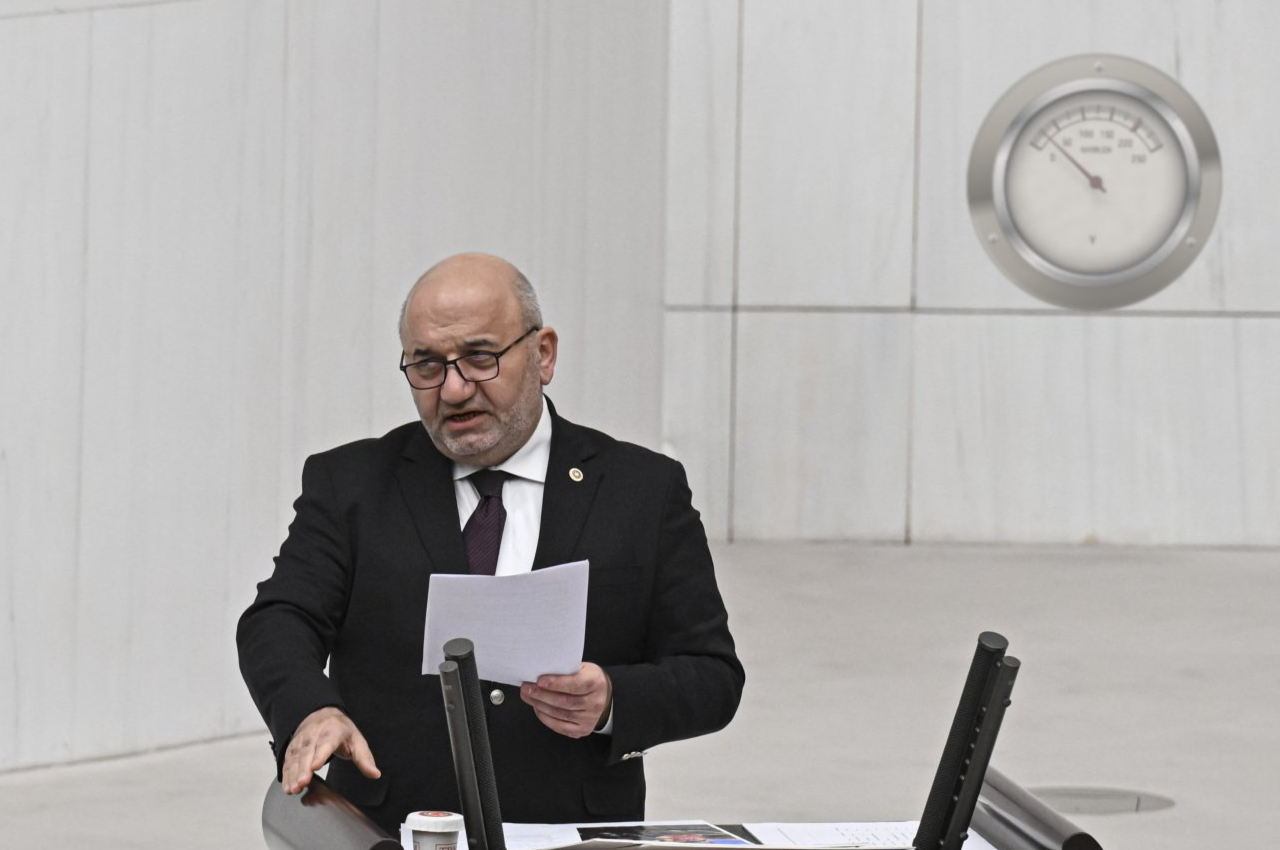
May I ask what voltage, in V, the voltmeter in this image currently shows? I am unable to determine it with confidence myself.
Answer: 25 V
